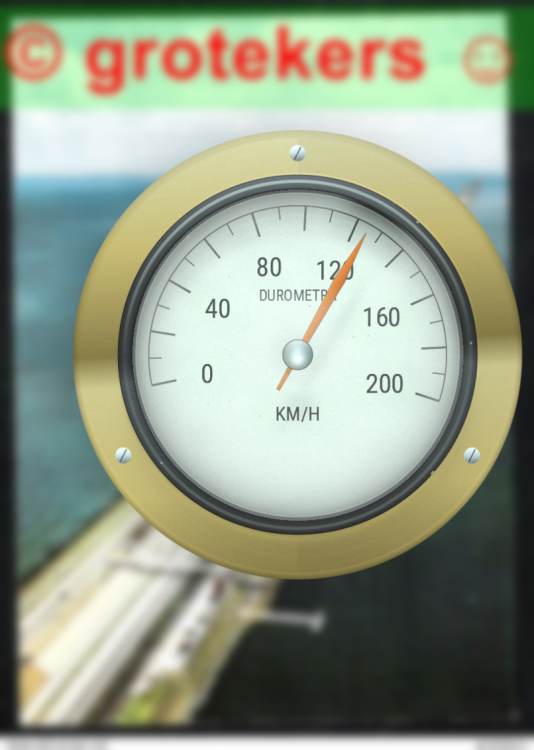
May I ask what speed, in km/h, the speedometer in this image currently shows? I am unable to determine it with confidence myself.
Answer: 125 km/h
